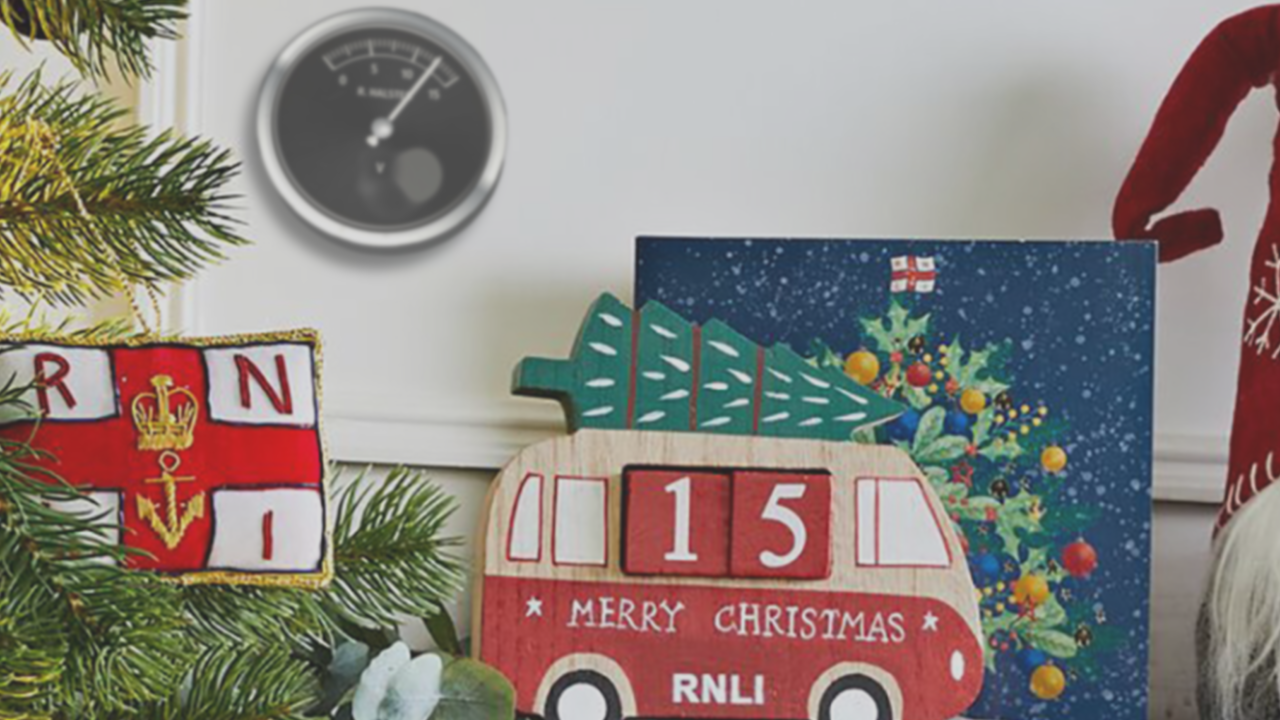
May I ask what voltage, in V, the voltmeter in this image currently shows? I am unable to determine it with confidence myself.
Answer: 12.5 V
